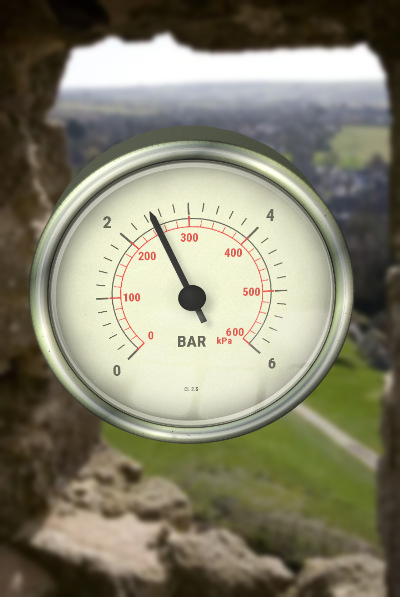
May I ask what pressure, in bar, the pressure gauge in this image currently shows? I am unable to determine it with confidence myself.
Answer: 2.5 bar
